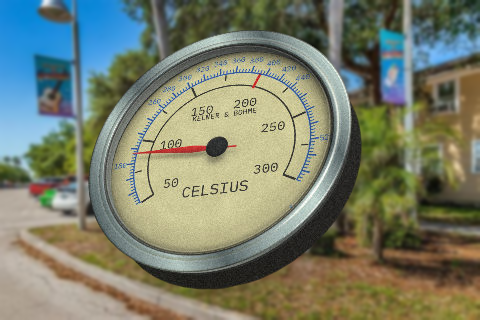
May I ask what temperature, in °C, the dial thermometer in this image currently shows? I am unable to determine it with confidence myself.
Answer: 87.5 °C
